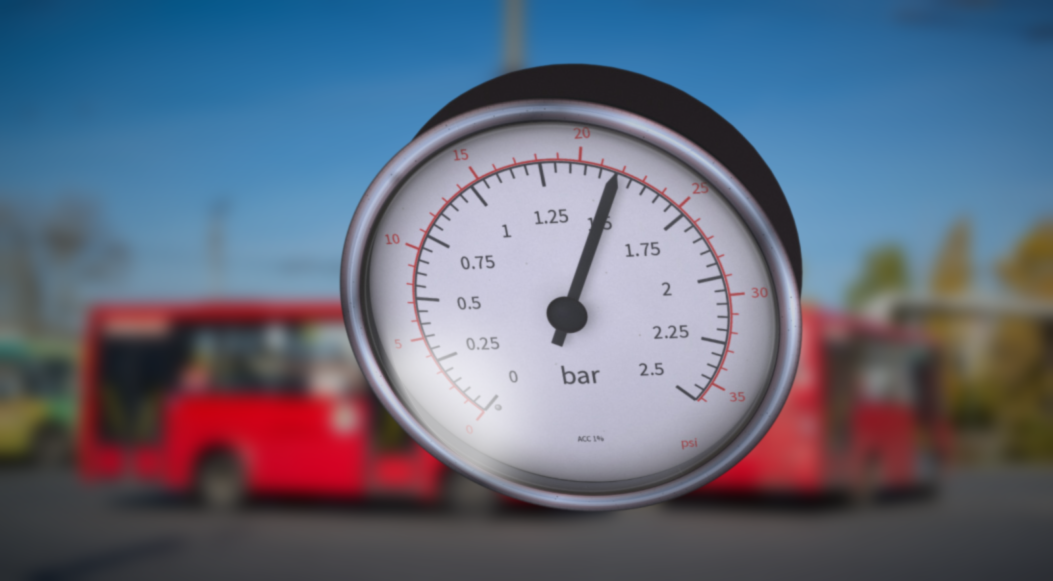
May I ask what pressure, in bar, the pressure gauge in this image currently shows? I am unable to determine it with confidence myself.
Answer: 1.5 bar
